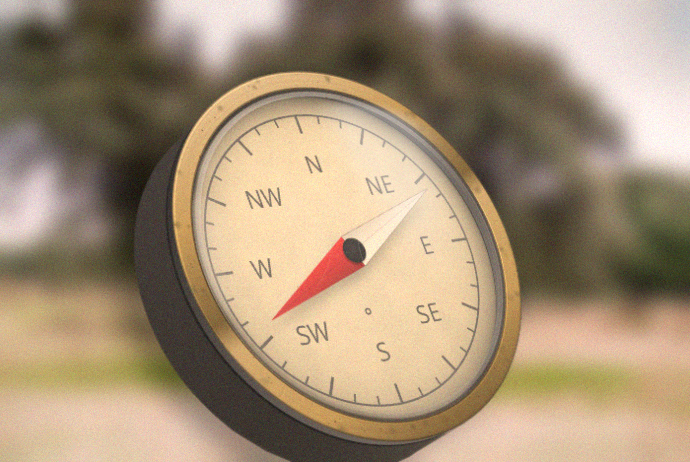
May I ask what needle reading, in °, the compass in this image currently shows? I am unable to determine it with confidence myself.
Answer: 245 °
